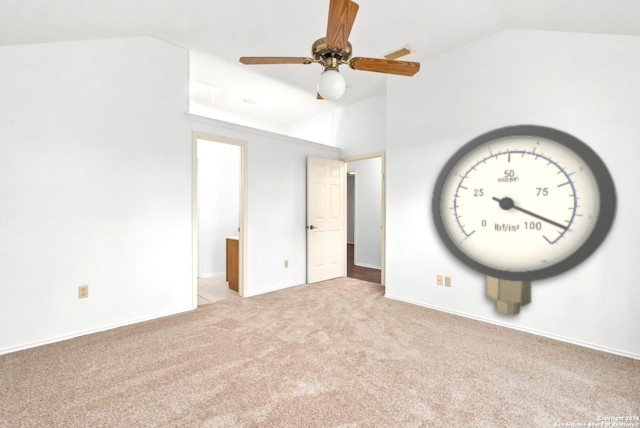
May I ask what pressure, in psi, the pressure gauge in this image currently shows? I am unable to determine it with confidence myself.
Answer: 92.5 psi
